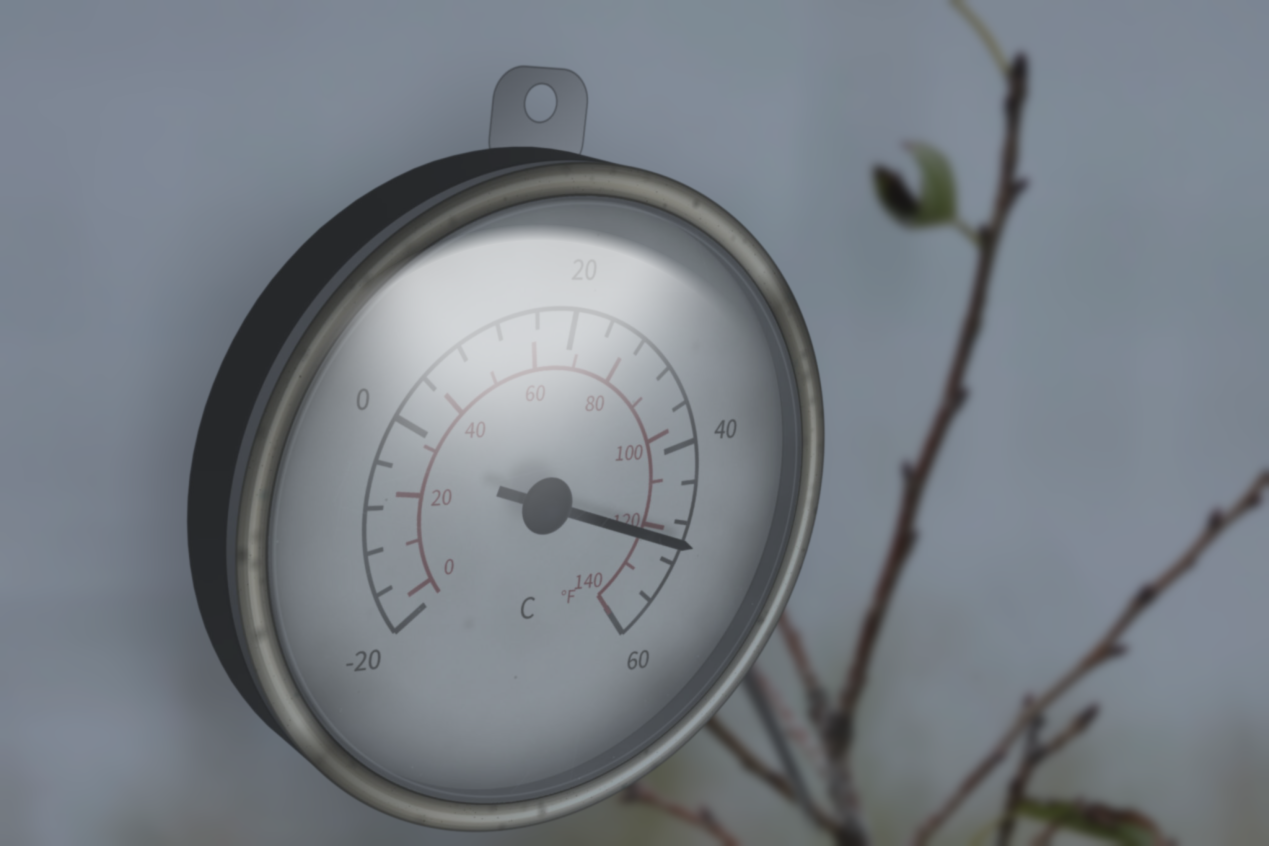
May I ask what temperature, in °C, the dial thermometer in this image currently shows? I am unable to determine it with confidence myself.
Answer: 50 °C
